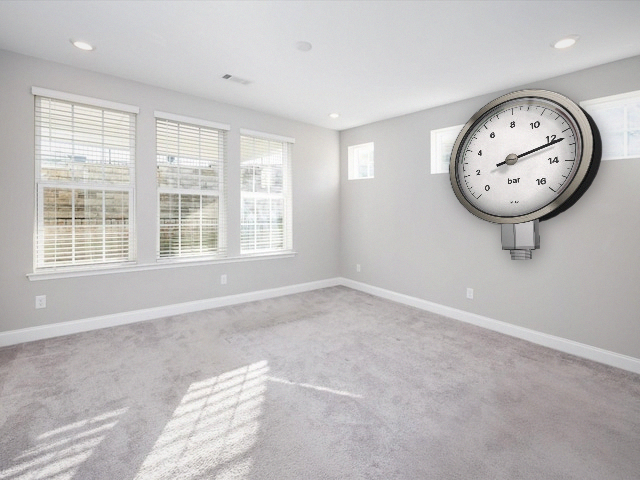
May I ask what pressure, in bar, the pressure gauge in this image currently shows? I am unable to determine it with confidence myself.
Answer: 12.5 bar
